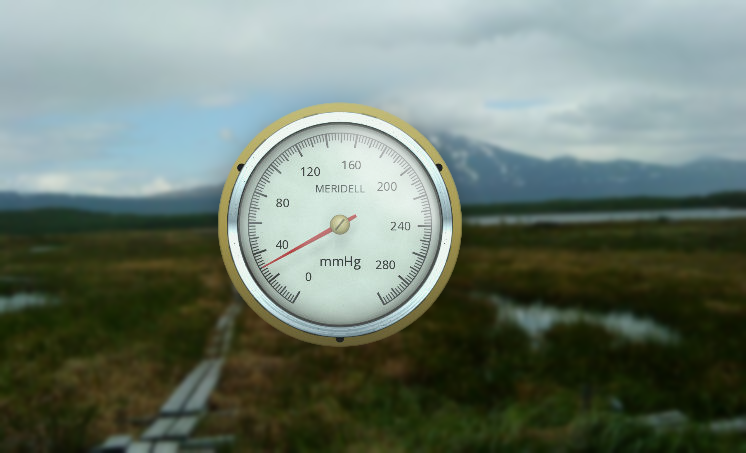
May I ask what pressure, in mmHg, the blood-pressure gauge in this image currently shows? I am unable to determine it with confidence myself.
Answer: 30 mmHg
